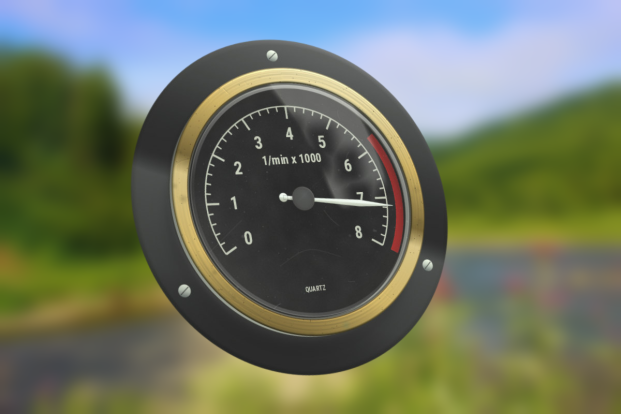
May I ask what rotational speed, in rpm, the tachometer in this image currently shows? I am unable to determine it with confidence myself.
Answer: 7200 rpm
